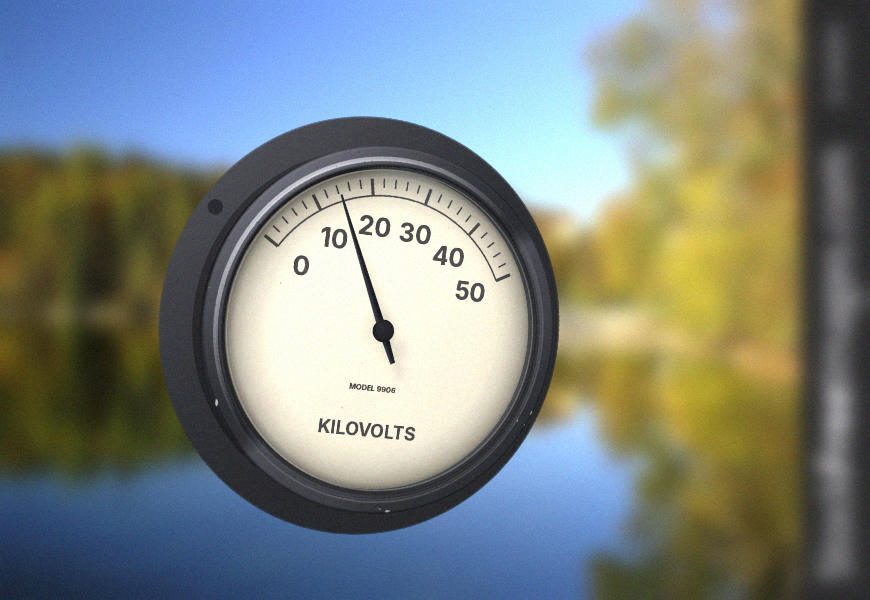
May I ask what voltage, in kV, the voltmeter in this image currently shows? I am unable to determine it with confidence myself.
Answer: 14 kV
